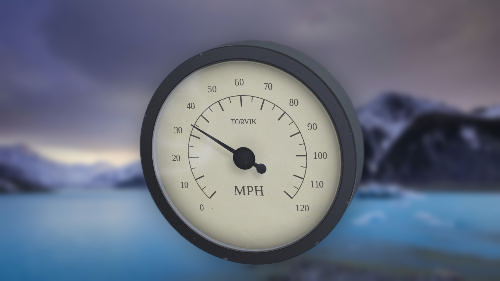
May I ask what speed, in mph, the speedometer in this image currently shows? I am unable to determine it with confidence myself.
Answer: 35 mph
